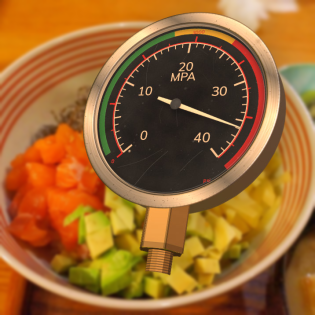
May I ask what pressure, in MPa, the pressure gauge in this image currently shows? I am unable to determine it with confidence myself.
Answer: 36 MPa
